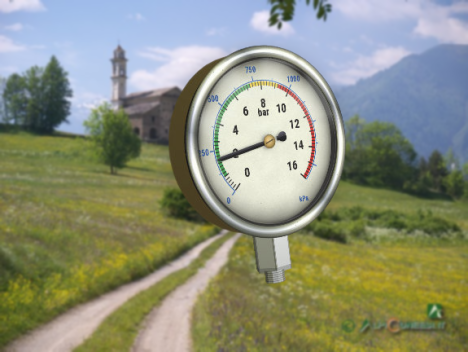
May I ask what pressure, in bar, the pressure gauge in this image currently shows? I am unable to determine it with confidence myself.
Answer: 2 bar
